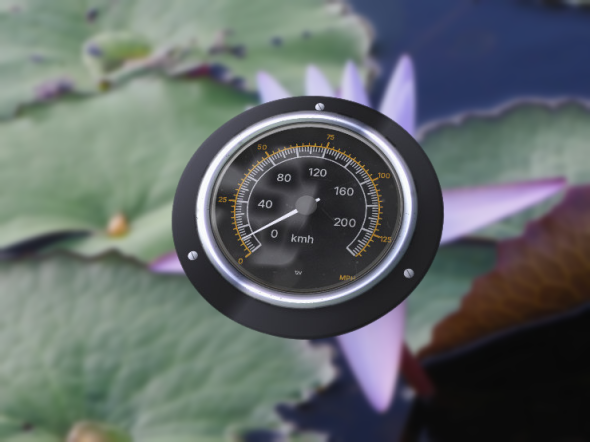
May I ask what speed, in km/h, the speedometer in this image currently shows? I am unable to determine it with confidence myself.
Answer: 10 km/h
